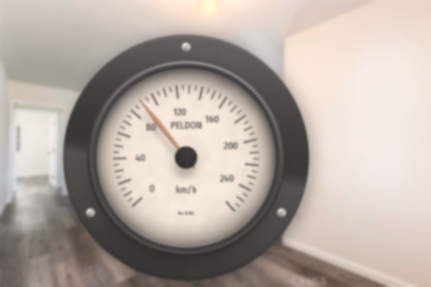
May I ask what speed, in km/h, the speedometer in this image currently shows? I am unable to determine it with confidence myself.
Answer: 90 km/h
